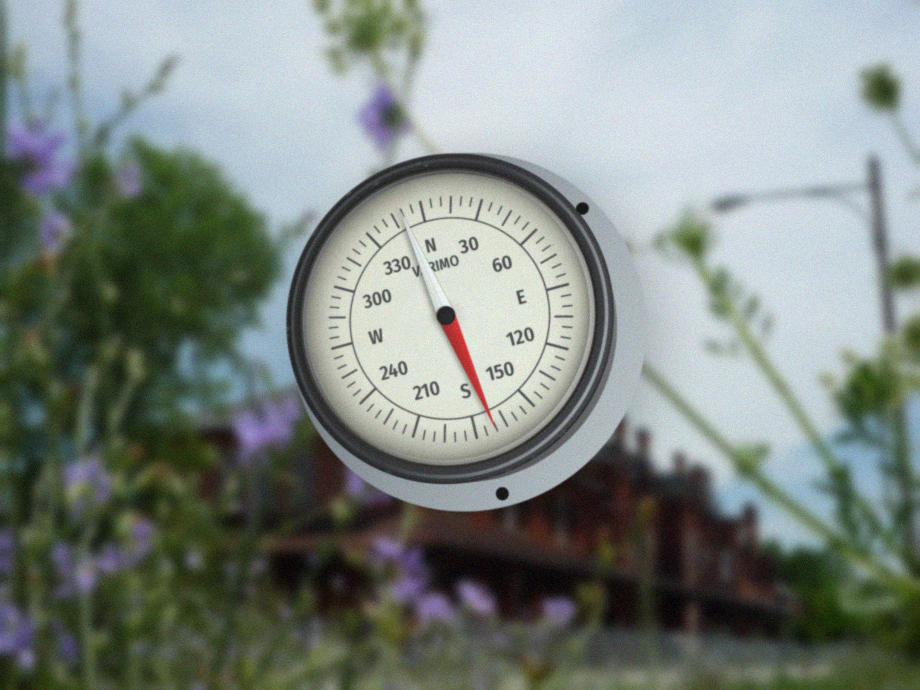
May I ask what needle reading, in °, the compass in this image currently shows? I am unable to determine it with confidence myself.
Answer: 170 °
